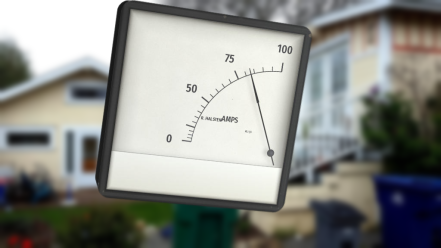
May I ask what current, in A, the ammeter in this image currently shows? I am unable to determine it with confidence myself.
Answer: 82.5 A
